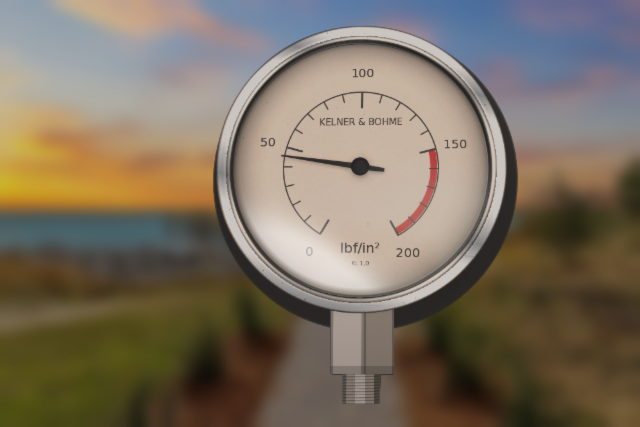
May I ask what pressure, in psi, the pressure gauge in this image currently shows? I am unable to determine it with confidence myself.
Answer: 45 psi
